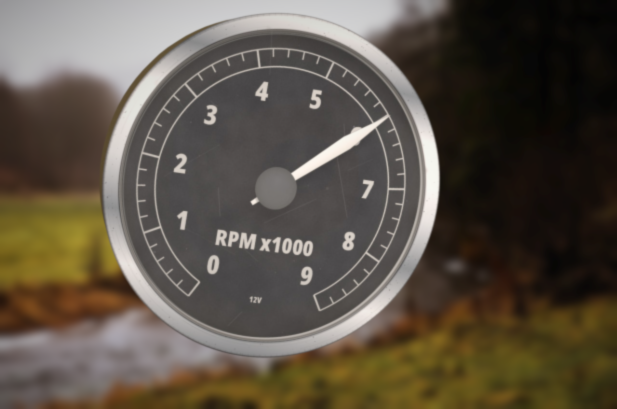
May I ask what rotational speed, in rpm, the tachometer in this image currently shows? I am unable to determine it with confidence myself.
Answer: 6000 rpm
